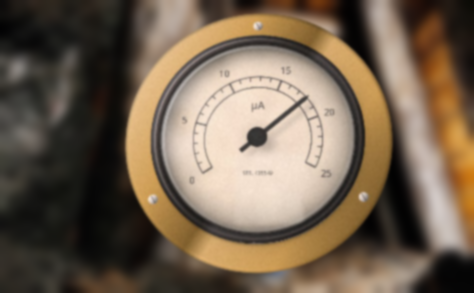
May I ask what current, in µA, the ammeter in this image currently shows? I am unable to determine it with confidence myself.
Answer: 18 µA
